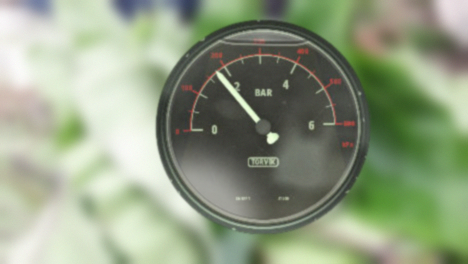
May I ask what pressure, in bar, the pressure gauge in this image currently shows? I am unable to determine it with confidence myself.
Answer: 1.75 bar
